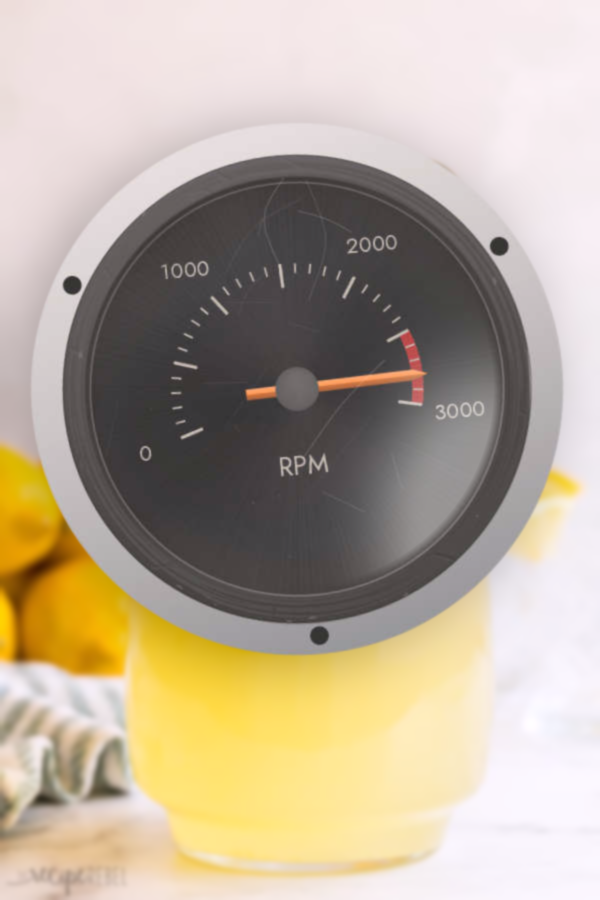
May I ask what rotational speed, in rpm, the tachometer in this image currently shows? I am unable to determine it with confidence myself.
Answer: 2800 rpm
